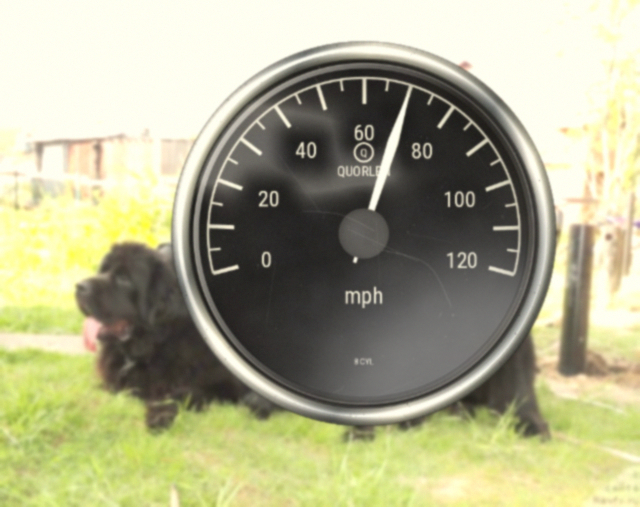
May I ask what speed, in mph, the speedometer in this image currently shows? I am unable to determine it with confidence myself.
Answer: 70 mph
